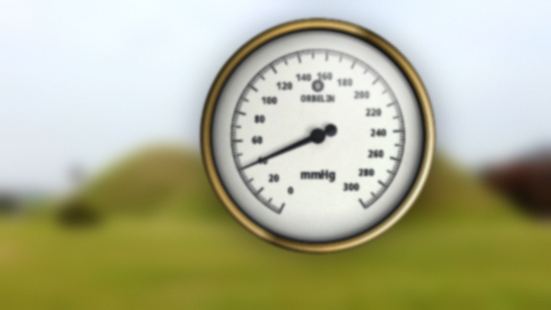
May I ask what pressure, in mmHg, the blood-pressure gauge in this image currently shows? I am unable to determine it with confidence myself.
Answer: 40 mmHg
